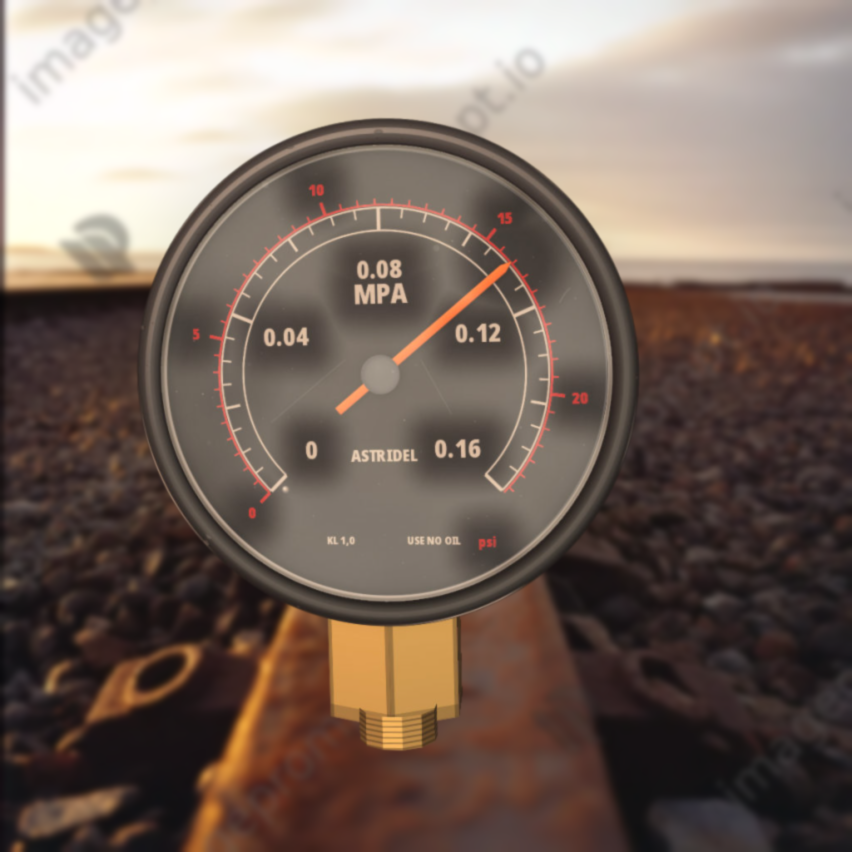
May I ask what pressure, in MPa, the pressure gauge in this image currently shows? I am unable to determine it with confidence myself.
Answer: 0.11 MPa
